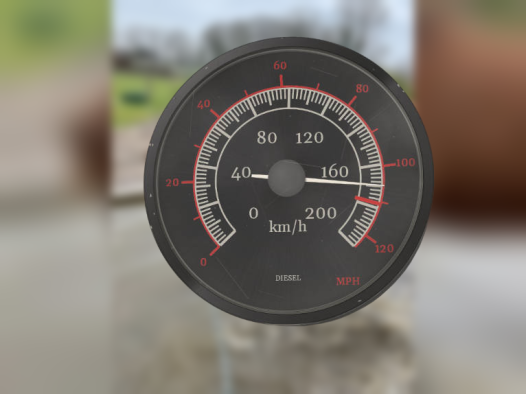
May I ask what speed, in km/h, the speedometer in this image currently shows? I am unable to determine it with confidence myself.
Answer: 170 km/h
